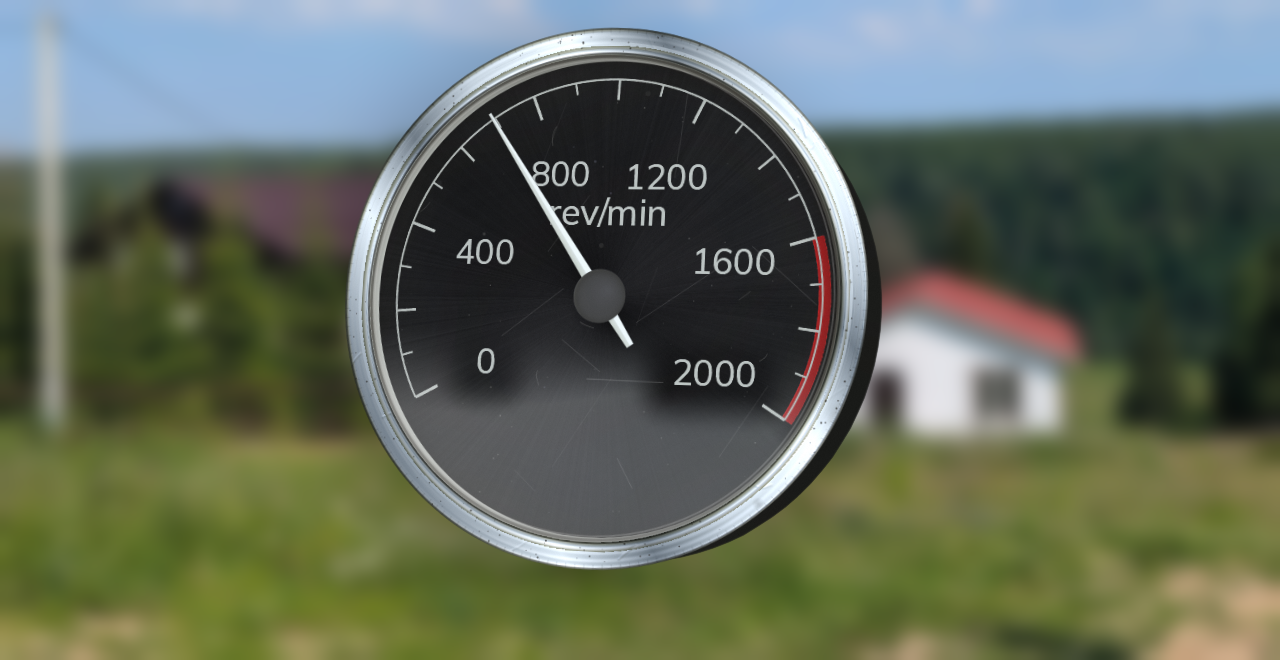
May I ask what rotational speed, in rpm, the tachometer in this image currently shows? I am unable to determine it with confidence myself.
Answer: 700 rpm
